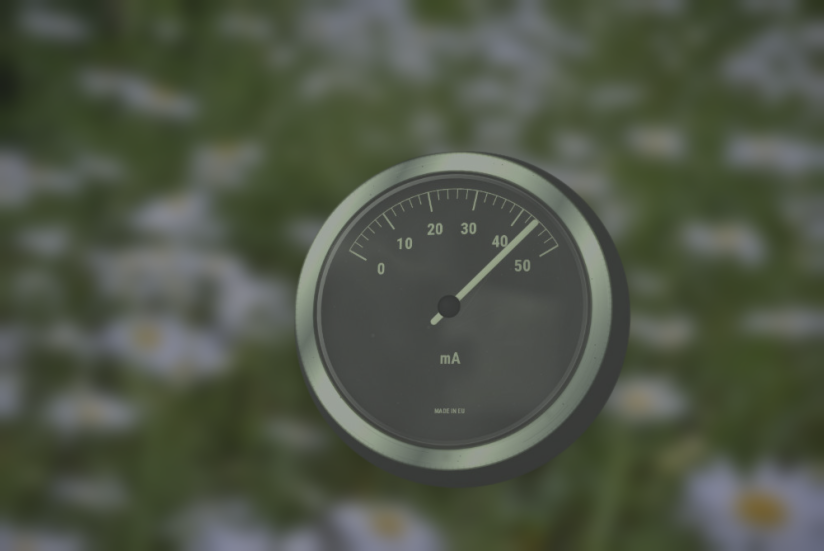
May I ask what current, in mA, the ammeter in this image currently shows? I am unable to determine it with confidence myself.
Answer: 44 mA
